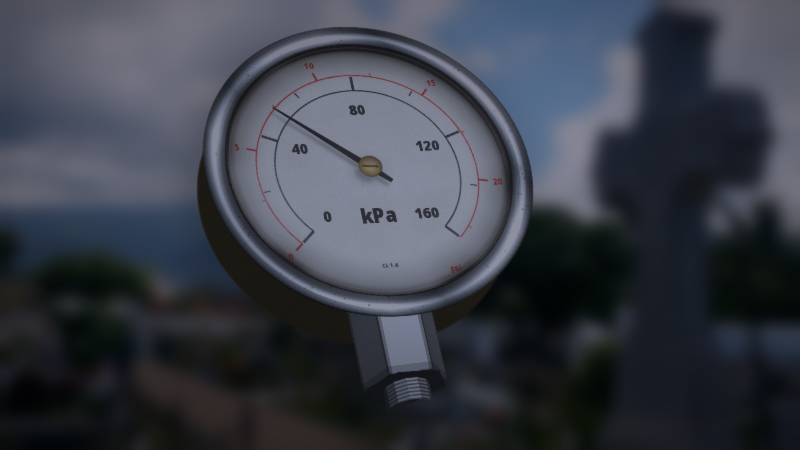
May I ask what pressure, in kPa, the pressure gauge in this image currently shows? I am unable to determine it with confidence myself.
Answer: 50 kPa
